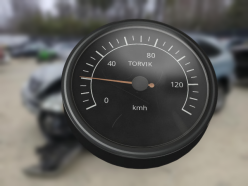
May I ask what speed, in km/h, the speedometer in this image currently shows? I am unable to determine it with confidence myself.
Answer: 20 km/h
